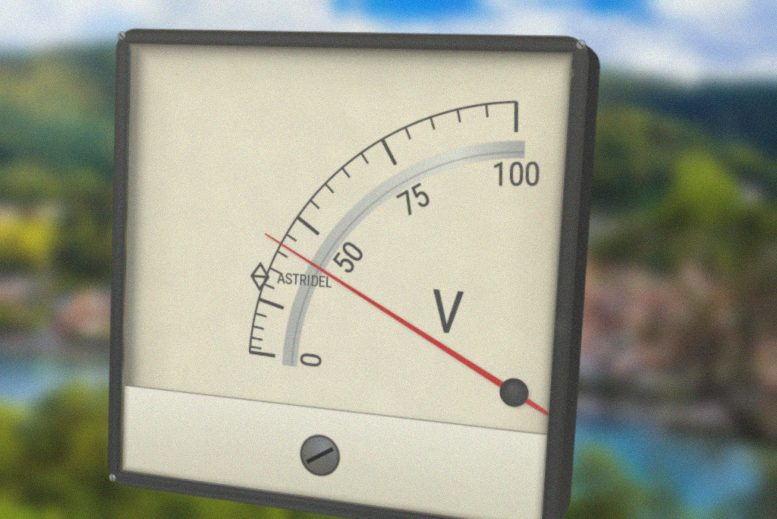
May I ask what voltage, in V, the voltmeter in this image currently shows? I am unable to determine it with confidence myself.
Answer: 42.5 V
